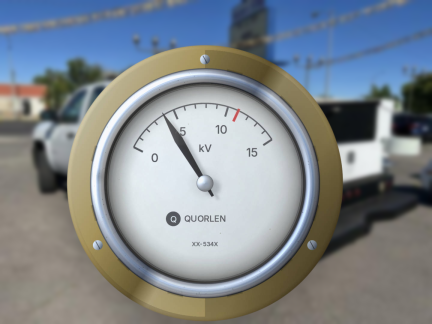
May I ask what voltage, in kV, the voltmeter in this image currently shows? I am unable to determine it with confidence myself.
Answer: 4 kV
